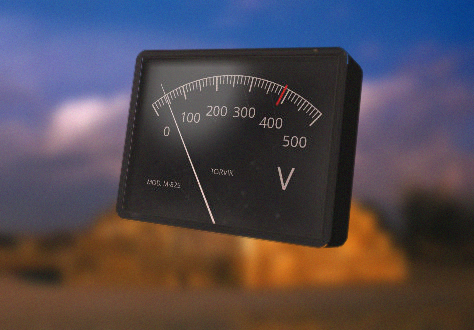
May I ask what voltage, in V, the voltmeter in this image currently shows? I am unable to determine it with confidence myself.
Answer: 50 V
